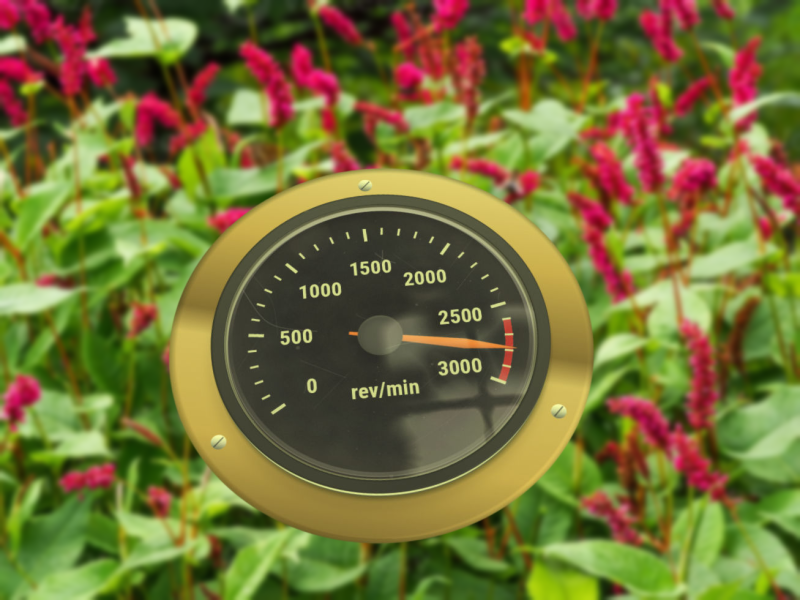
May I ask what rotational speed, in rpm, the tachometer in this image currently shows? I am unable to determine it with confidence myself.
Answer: 2800 rpm
